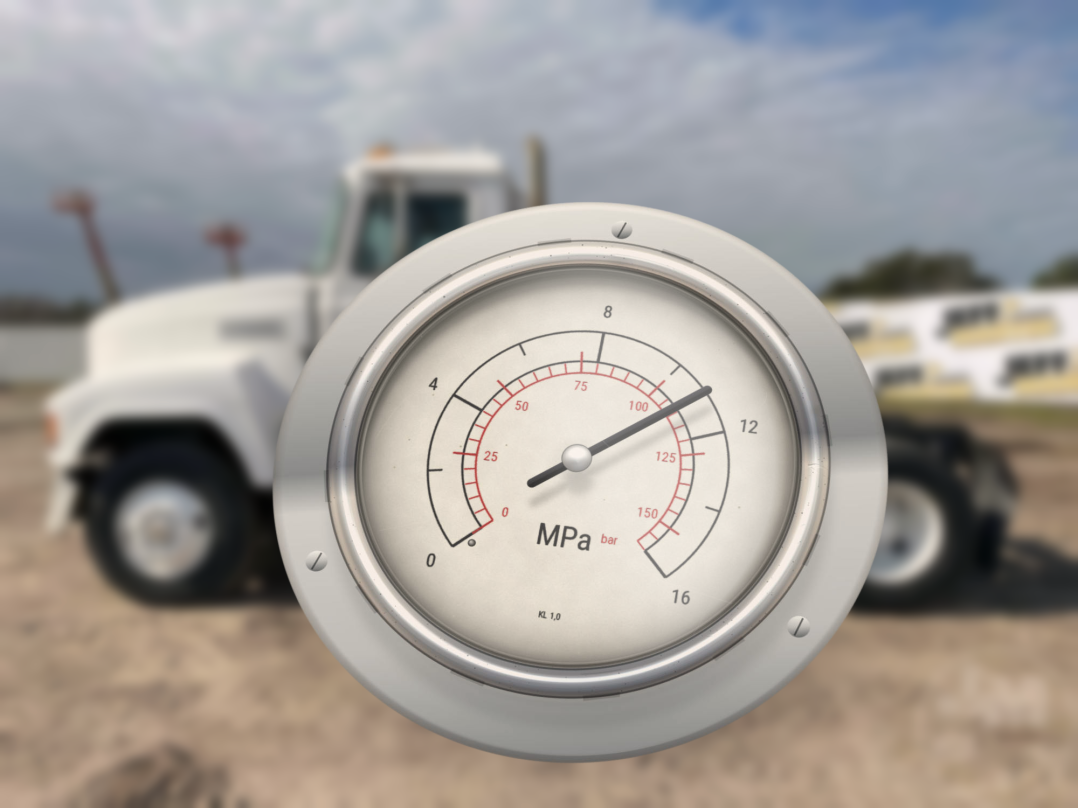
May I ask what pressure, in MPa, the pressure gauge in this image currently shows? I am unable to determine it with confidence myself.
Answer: 11 MPa
